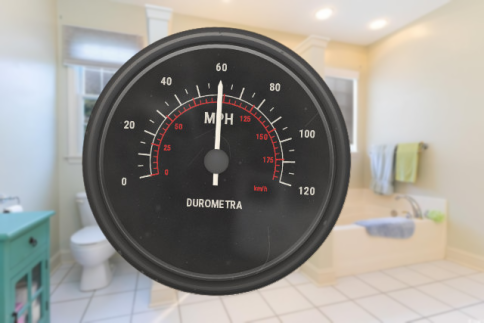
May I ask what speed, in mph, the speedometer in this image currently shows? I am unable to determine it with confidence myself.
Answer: 60 mph
